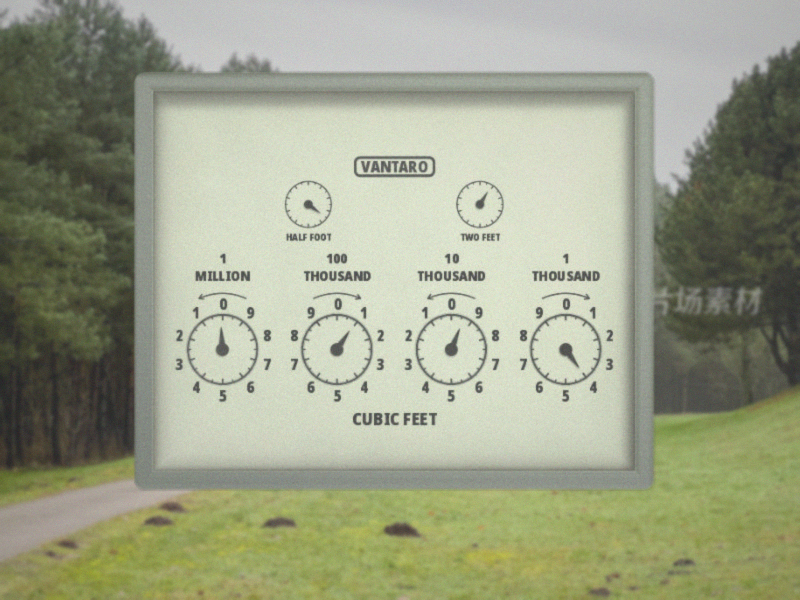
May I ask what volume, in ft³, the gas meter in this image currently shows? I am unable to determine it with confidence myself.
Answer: 9400 ft³
